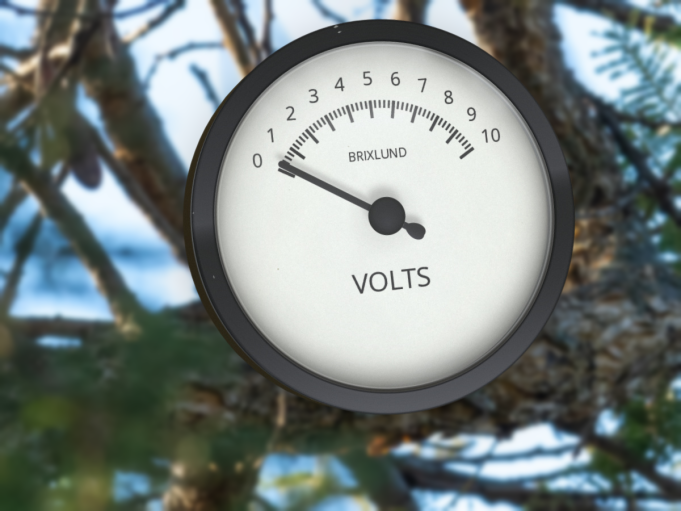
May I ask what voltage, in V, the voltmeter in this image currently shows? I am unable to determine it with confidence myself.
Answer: 0.2 V
